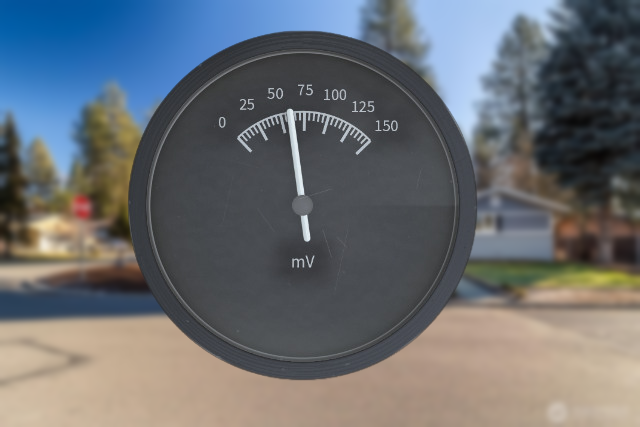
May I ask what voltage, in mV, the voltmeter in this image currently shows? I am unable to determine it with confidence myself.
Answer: 60 mV
